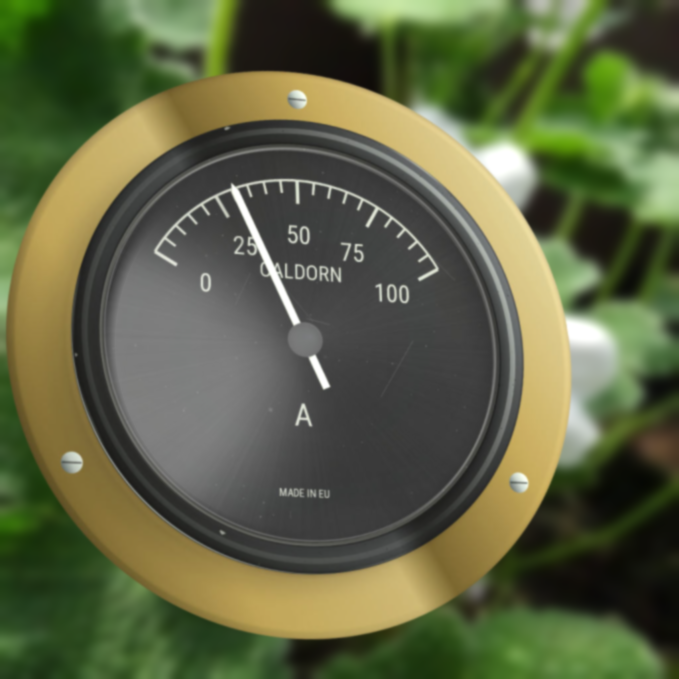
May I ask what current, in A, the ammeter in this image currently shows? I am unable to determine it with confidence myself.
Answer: 30 A
